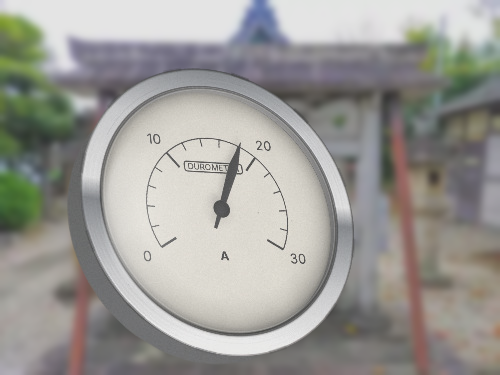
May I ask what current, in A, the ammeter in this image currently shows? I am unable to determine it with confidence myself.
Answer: 18 A
